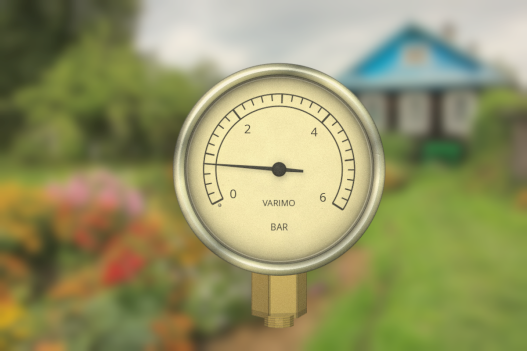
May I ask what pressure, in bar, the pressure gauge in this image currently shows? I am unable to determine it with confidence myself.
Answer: 0.8 bar
